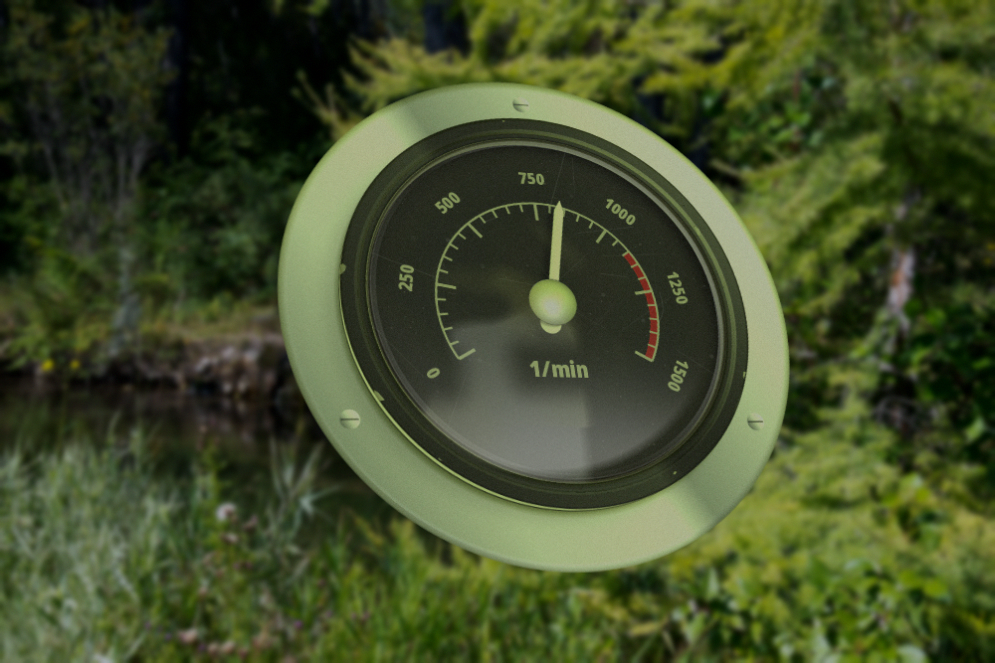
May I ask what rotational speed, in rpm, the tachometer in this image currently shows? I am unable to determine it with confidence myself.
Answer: 825 rpm
